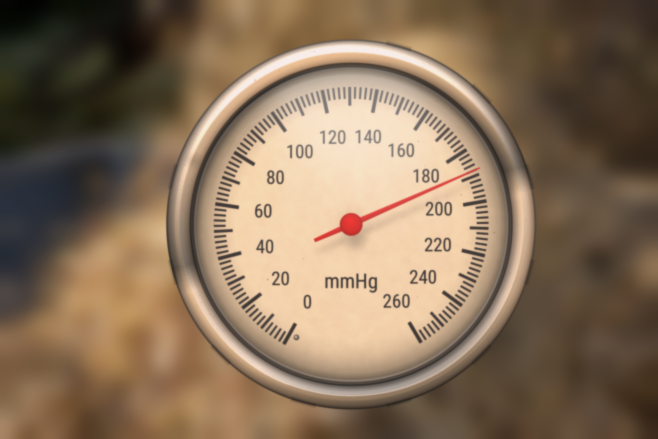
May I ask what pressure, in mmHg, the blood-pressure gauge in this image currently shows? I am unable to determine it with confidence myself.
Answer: 188 mmHg
